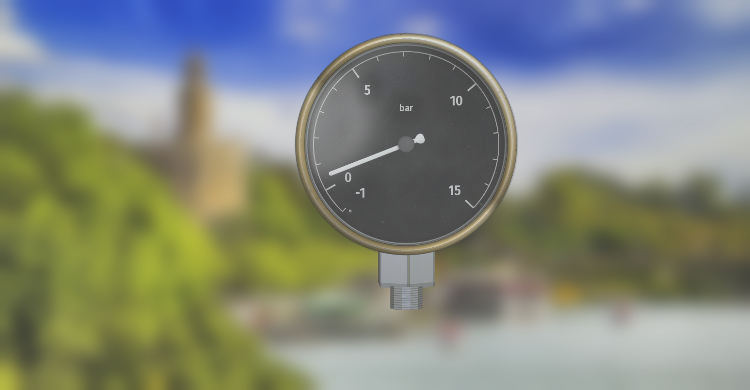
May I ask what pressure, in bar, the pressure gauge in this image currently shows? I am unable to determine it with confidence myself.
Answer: 0.5 bar
